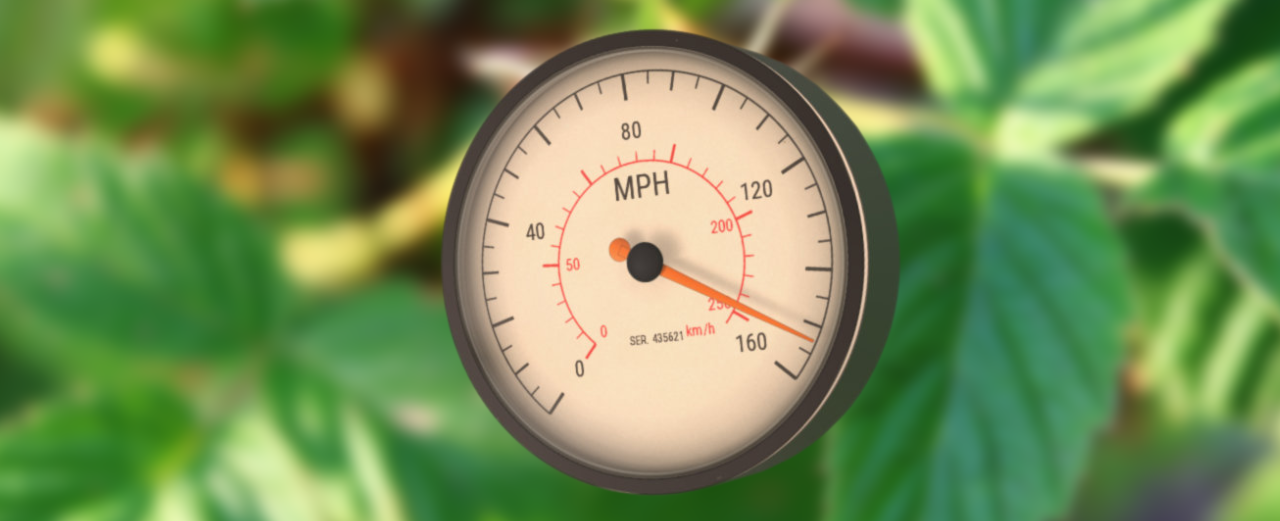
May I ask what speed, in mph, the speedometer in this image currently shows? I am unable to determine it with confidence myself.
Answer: 152.5 mph
